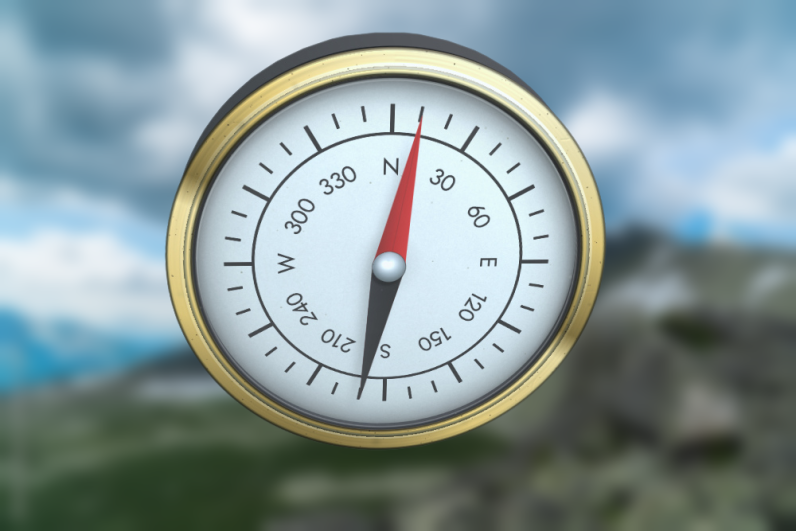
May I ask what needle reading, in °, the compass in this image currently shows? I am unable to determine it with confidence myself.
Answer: 10 °
